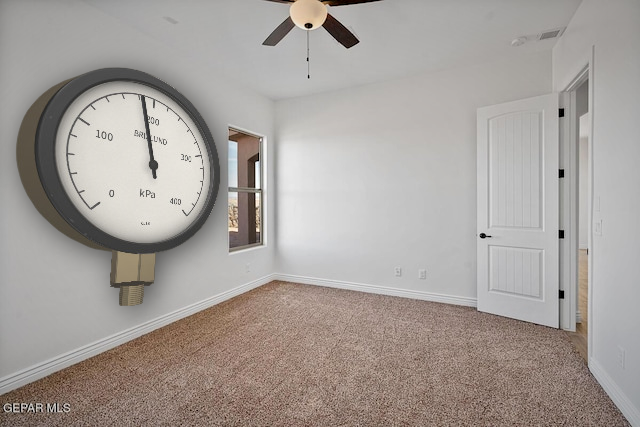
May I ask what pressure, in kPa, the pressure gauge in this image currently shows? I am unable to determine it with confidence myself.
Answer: 180 kPa
